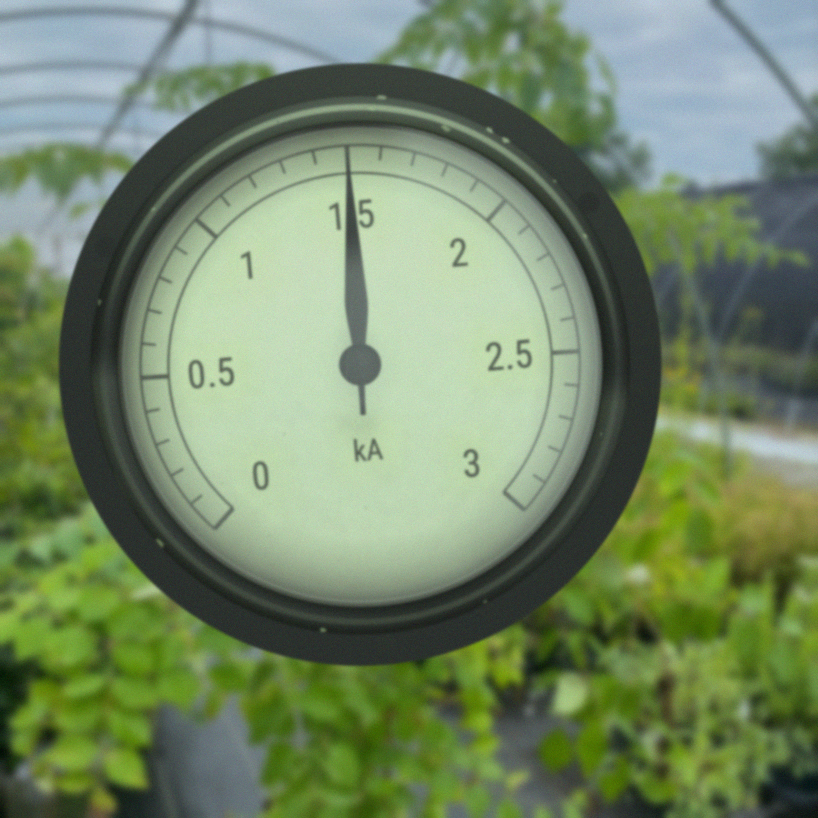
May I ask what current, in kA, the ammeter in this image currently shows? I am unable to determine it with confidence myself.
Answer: 1.5 kA
